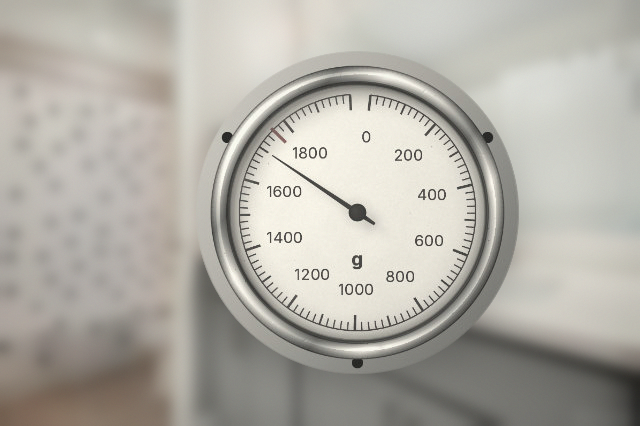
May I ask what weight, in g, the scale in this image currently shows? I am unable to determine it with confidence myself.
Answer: 1700 g
